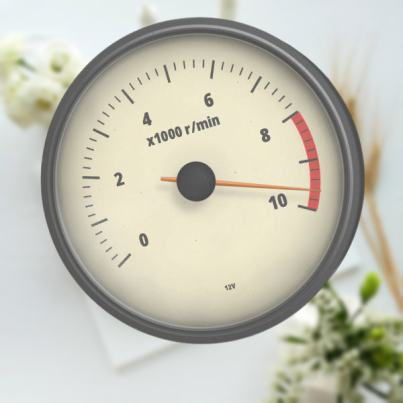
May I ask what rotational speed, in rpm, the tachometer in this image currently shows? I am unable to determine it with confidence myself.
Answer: 9600 rpm
